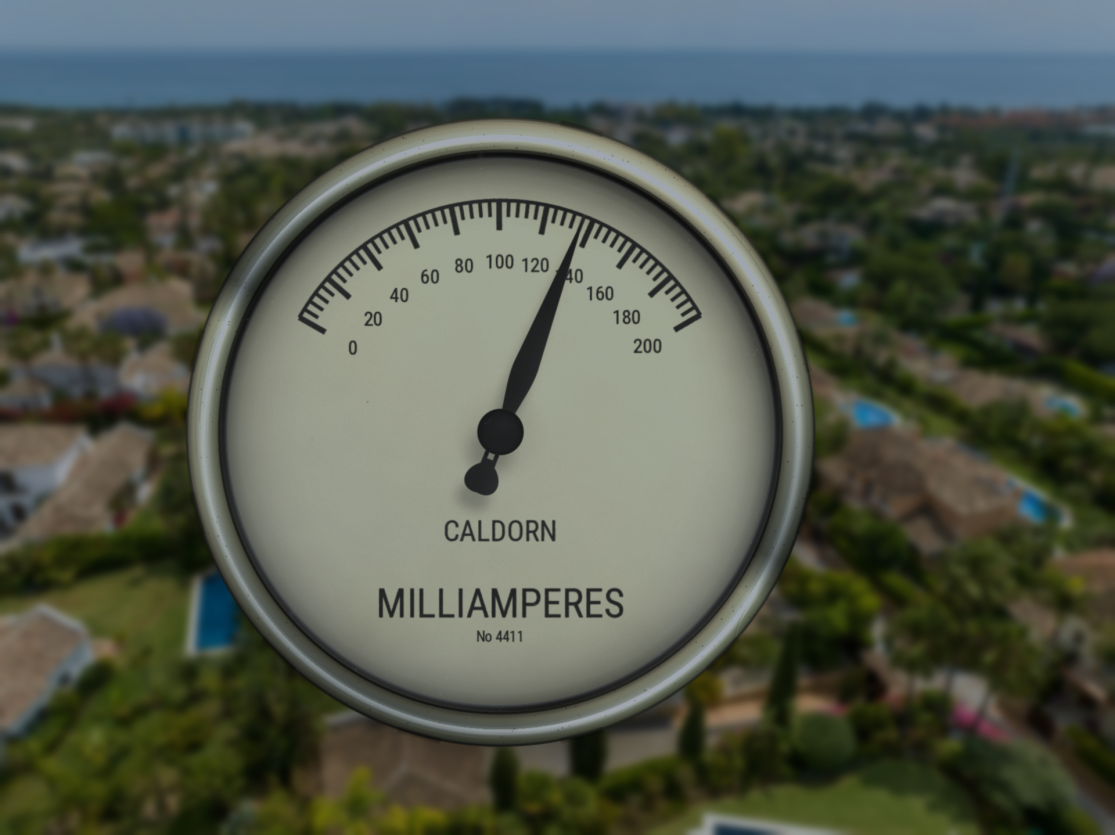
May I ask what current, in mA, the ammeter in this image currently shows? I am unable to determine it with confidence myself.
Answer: 136 mA
